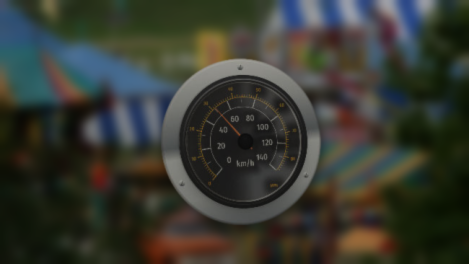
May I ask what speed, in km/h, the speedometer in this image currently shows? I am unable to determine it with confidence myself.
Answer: 50 km/h
